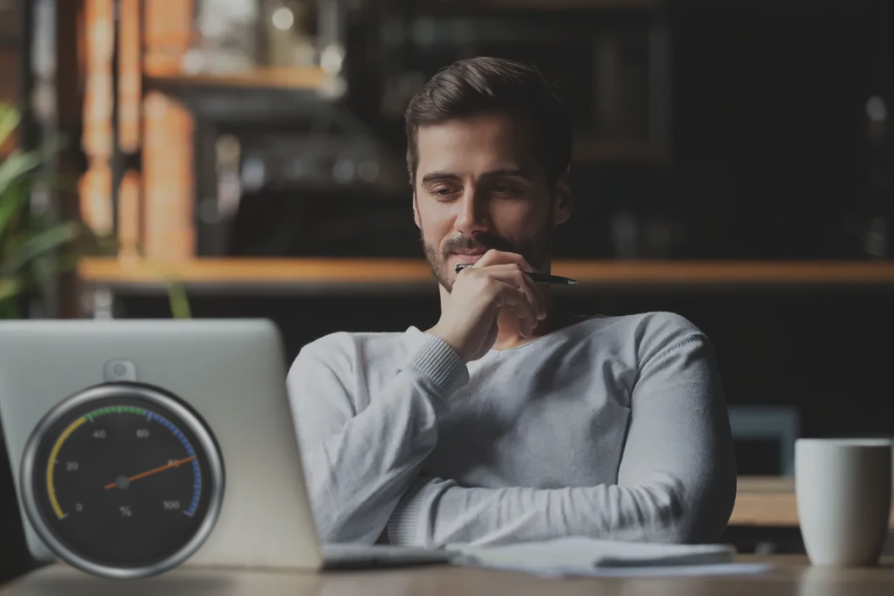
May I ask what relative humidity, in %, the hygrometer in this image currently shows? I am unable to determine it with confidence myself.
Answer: 80 %
